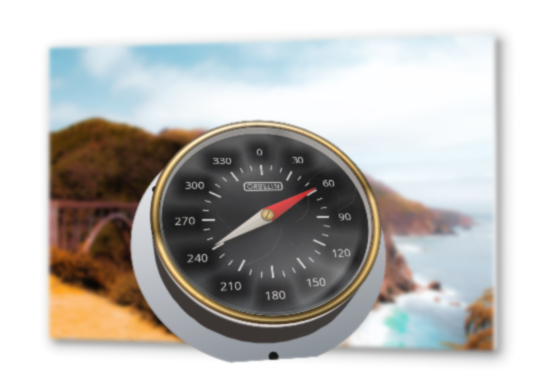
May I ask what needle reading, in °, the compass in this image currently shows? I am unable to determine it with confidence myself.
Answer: 60 °
